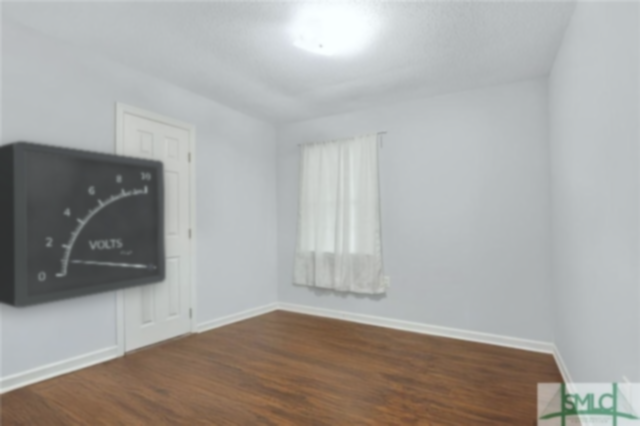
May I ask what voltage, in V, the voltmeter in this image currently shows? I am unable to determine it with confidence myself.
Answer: 1 V
